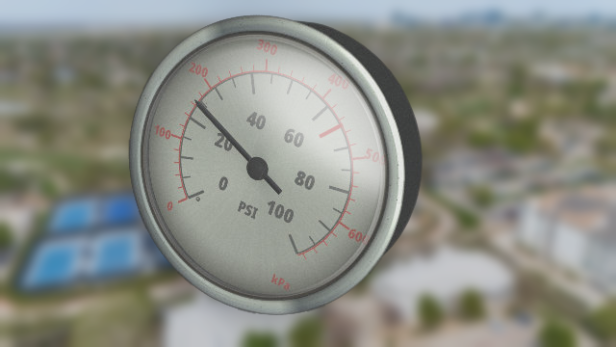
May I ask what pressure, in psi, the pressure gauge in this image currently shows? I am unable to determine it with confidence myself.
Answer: 25 psi
